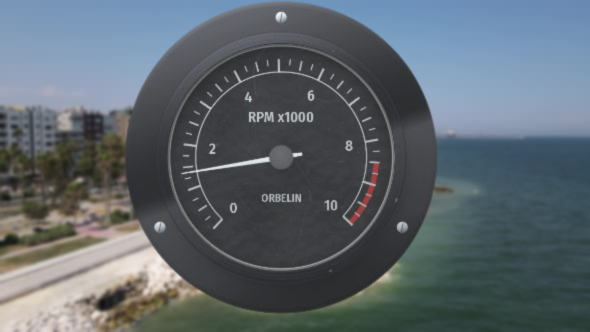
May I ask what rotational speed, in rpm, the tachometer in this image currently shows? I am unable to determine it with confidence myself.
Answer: 1375 rpm
